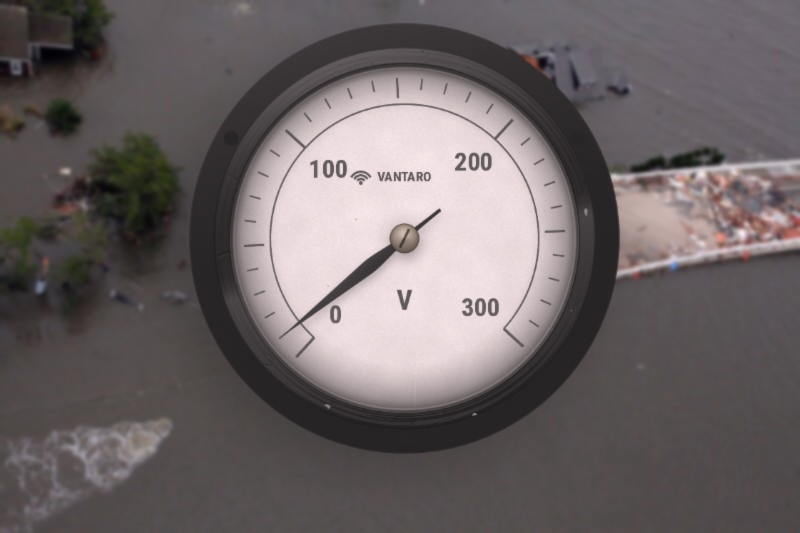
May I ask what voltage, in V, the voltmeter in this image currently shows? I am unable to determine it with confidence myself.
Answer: 10 V
